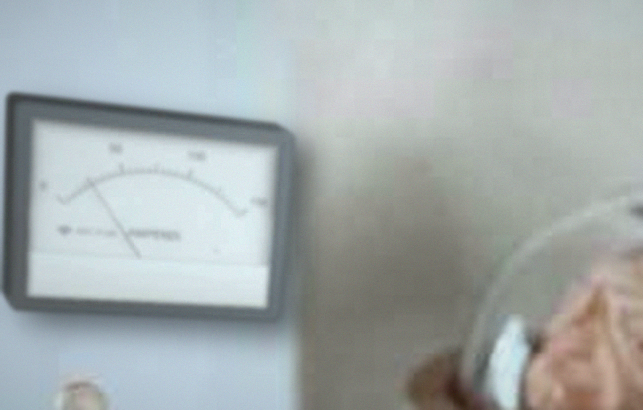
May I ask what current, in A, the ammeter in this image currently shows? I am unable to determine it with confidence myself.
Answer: 25 A
